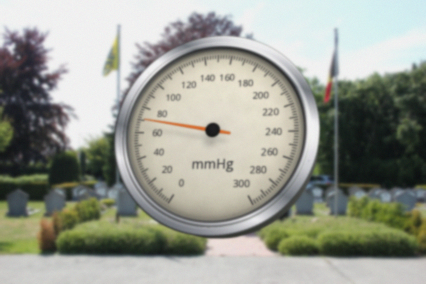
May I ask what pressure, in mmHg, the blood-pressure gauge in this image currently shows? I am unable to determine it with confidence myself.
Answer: 70 mmHg
